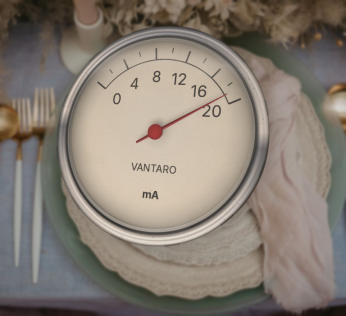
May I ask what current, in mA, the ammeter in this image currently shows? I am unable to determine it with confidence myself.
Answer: 19 mA
